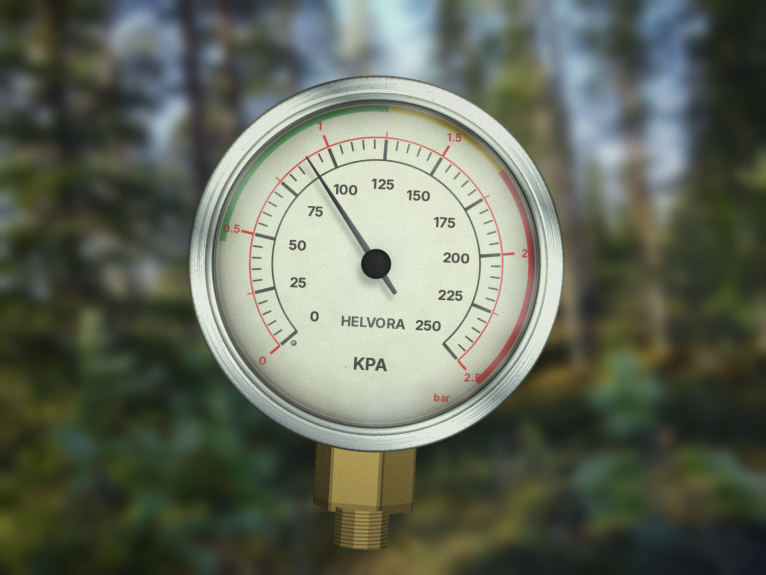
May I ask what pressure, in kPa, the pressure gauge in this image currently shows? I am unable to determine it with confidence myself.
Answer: 90 kPa
